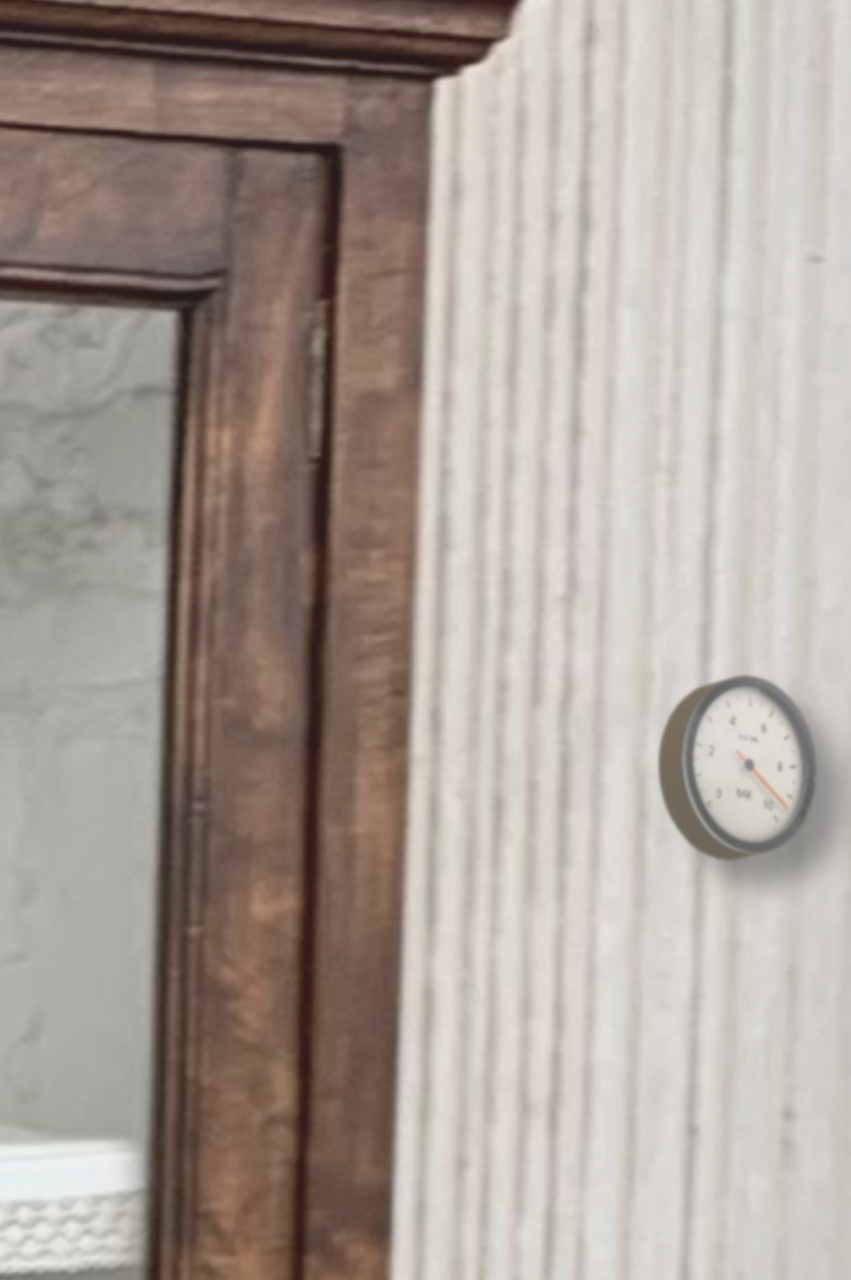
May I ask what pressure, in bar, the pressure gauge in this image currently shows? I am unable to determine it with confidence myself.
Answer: 9.5 bar
